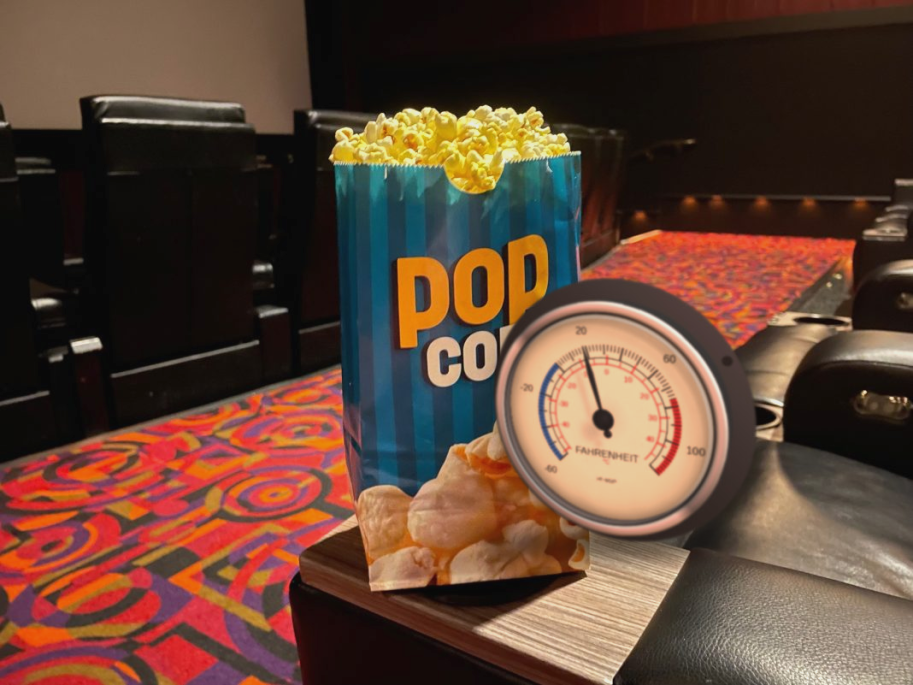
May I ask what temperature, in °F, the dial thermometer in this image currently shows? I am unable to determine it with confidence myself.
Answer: 20 °F
